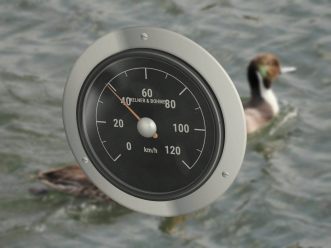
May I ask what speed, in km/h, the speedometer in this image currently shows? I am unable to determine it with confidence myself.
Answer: 40 km/h
